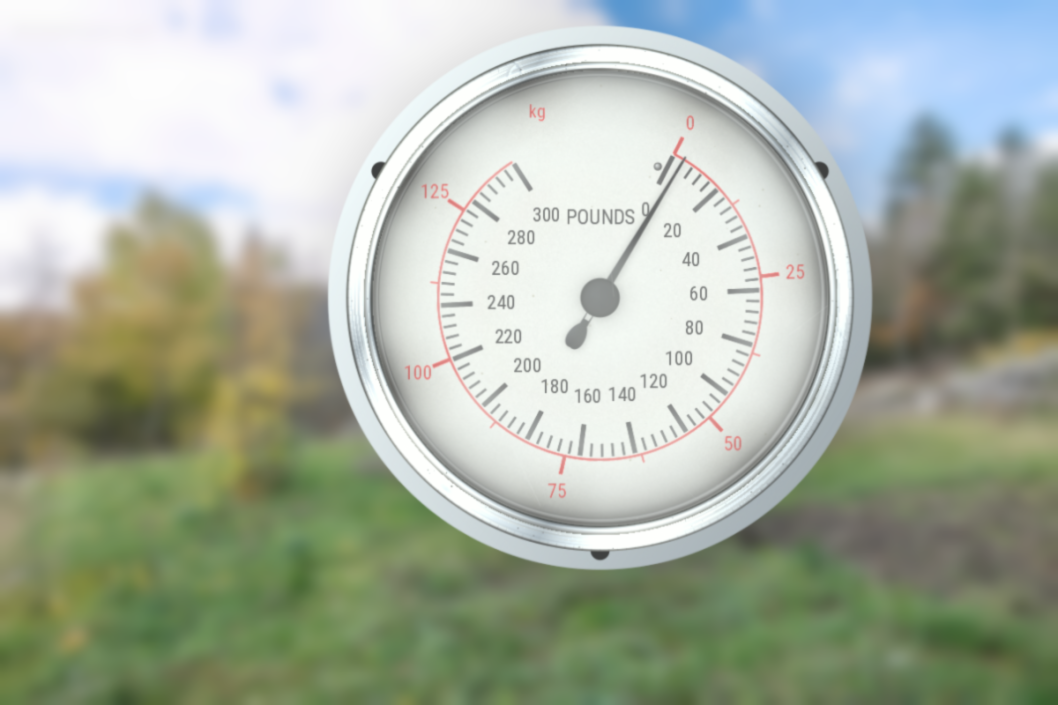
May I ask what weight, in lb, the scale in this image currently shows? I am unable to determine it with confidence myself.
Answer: 4 lb
